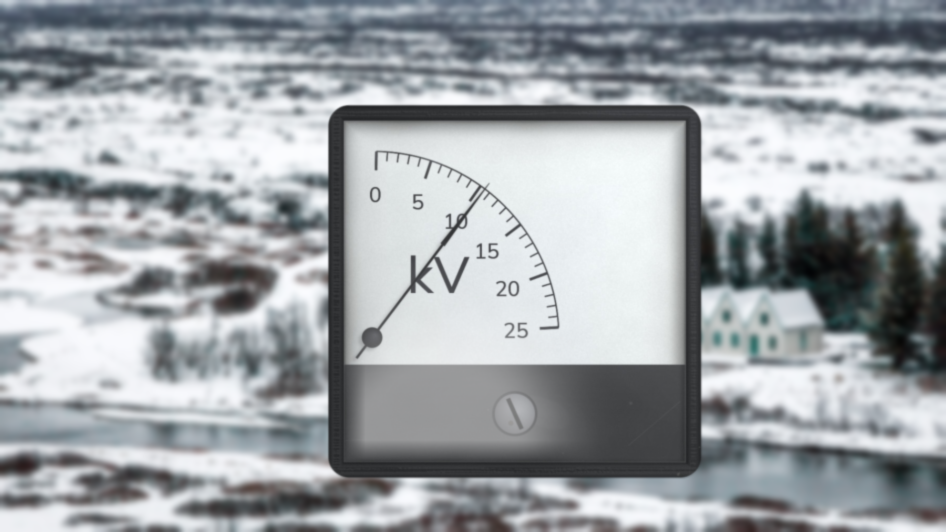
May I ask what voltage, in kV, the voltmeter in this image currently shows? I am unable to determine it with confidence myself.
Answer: 10.5 kV
